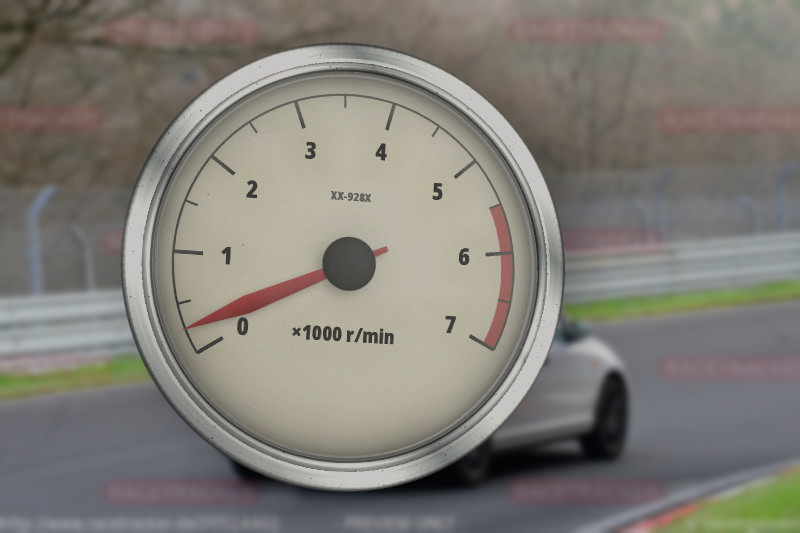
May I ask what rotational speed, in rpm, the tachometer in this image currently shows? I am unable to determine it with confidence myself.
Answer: 250 rpm
